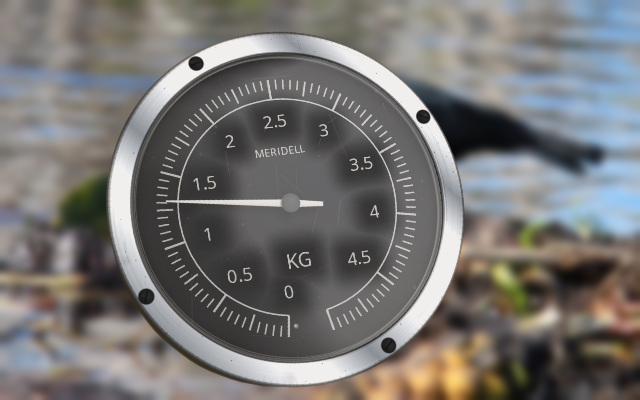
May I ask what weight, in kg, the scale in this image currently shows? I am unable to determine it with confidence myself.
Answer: 1.3 kg
